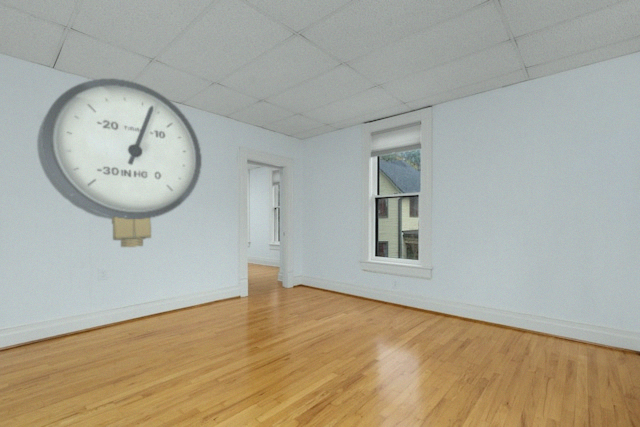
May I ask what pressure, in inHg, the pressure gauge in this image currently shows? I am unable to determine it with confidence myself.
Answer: -13 inHg
